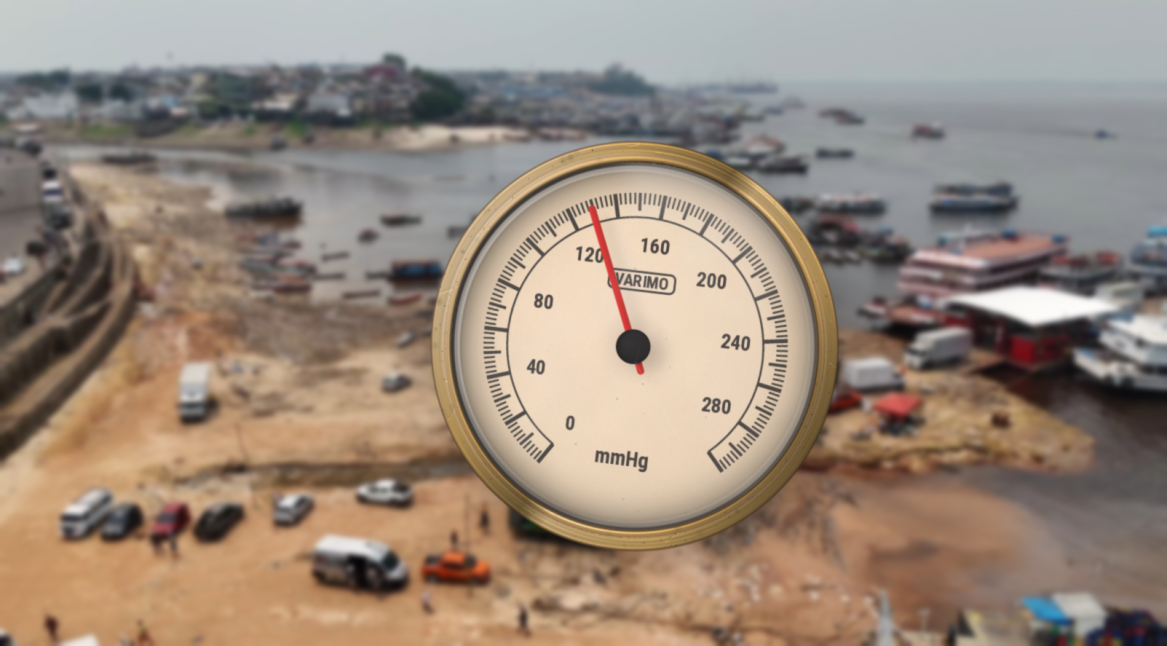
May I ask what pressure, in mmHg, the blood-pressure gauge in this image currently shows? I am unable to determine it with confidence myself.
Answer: 130 mmHg
